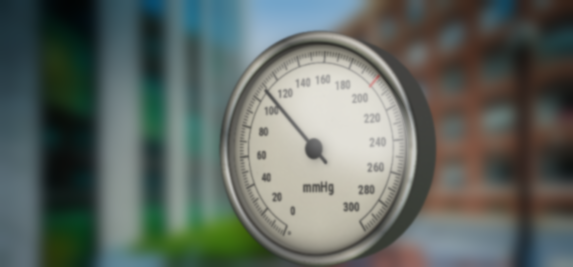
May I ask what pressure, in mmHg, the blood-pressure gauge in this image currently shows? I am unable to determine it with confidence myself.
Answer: 110 mmHg
